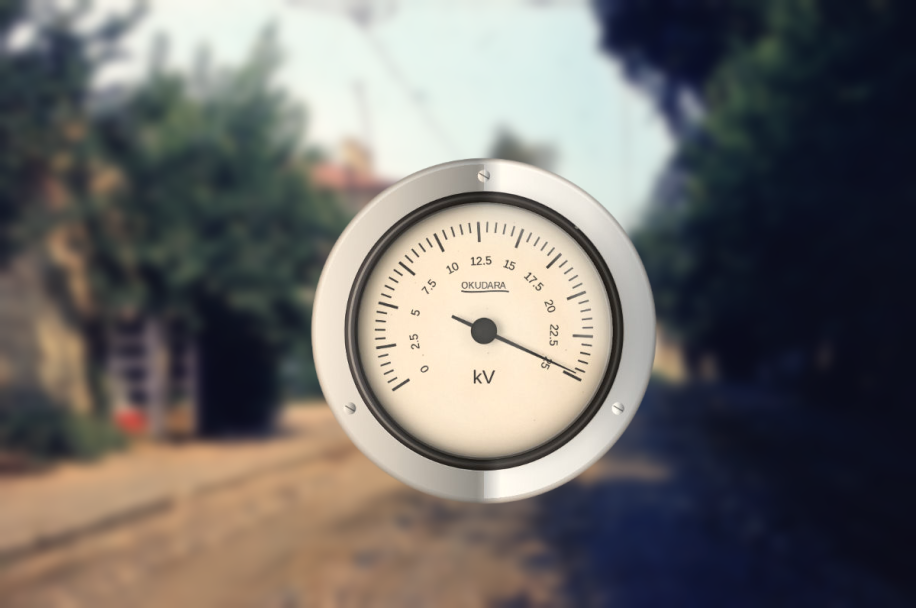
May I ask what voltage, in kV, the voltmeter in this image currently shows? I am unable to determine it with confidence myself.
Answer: 24.75 kV
